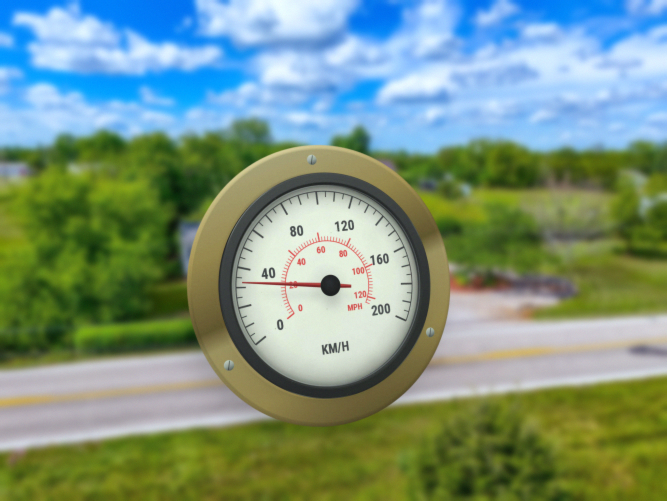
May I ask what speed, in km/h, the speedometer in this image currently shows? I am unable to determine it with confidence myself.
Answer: 32.5 km/h
